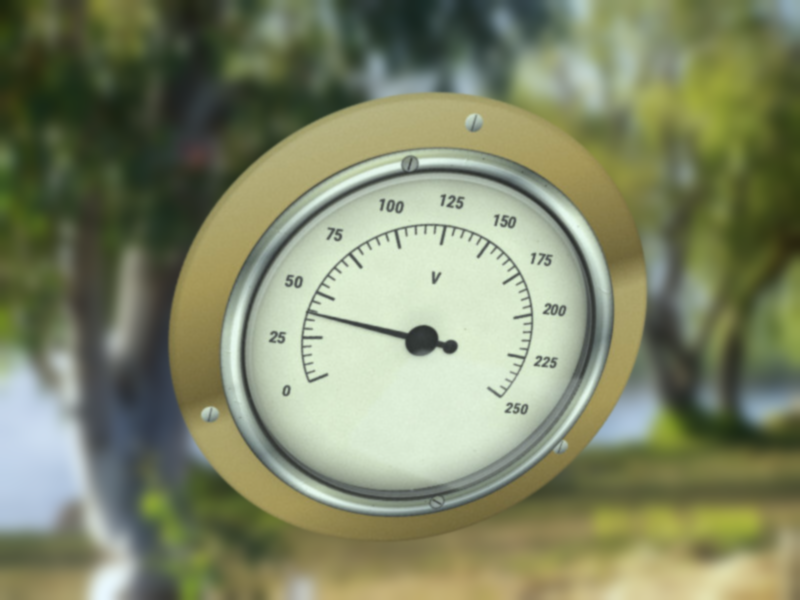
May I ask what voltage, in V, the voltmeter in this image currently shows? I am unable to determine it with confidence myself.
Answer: 40 V
